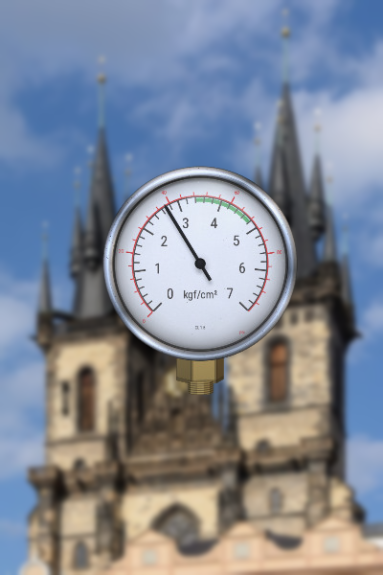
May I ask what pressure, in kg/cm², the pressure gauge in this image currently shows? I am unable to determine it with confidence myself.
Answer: 2.7 kg/cm²
